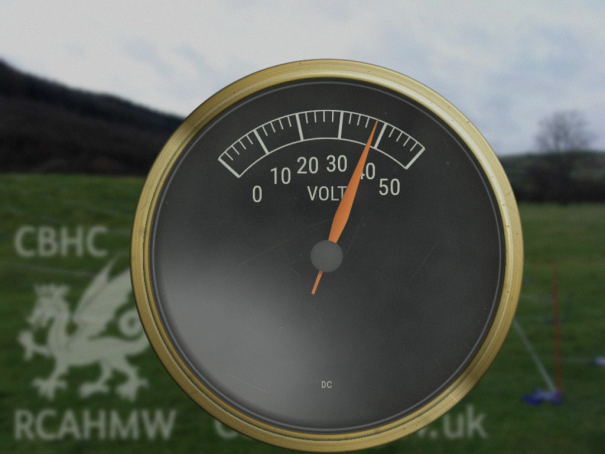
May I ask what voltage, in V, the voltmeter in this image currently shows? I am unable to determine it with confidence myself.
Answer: 38 V
